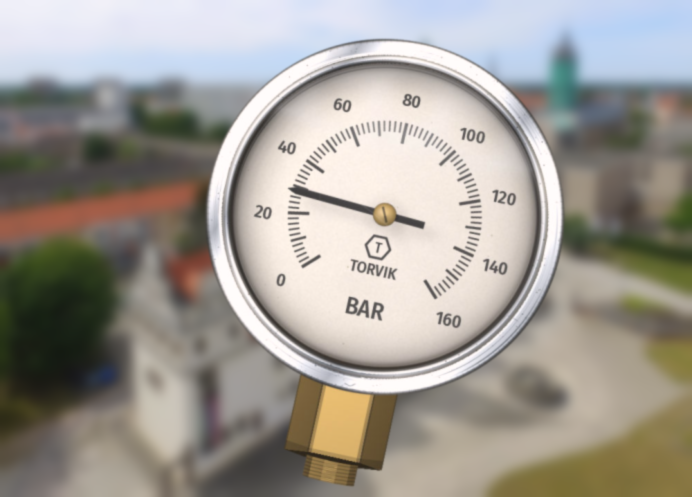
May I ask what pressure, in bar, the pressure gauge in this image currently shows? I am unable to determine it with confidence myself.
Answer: 28 bar
